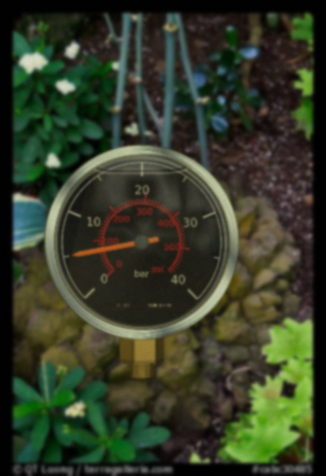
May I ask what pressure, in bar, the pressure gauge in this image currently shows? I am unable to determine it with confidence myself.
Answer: 5 bar
